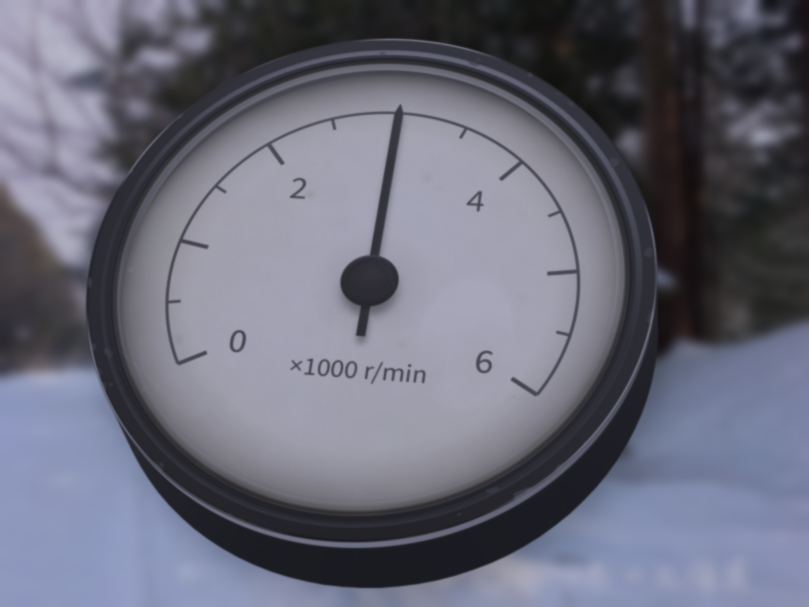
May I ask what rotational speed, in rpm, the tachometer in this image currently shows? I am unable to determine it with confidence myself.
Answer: 3000 rpm
